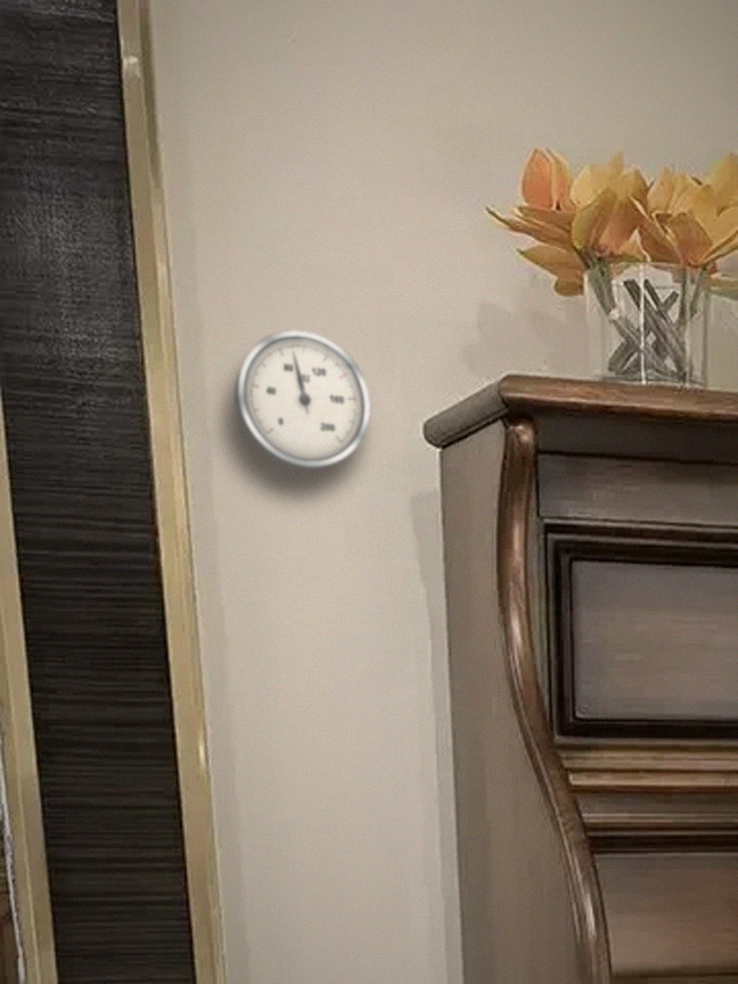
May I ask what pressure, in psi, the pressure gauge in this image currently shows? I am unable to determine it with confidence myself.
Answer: 90 psi
